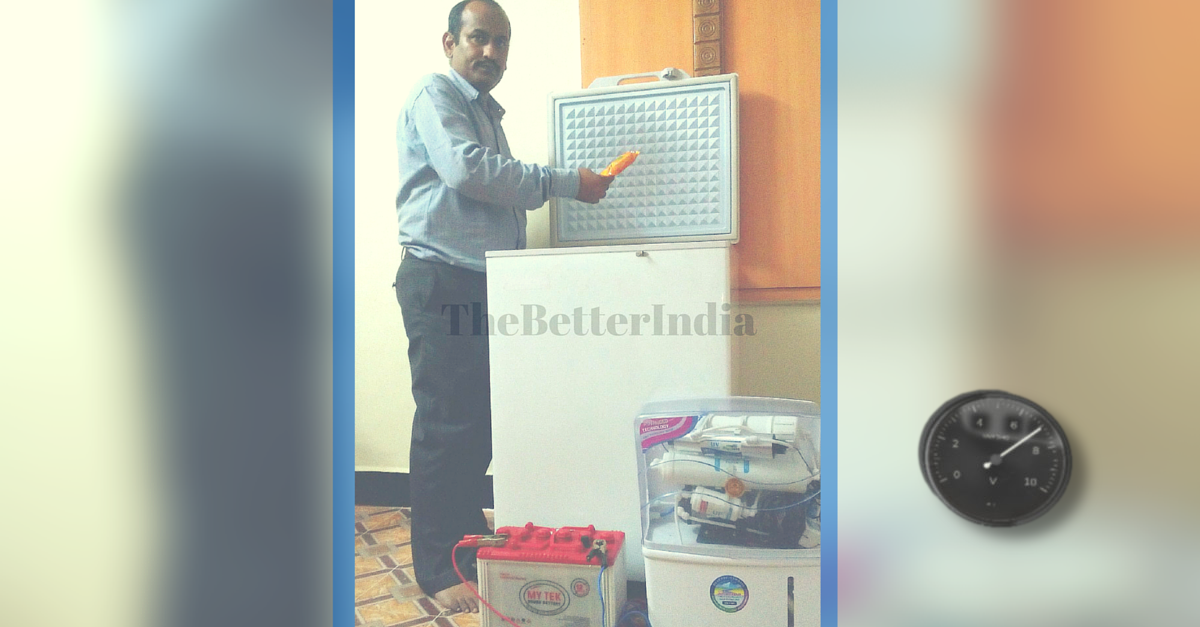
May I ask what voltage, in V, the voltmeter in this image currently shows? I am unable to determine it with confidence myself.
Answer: 7 V
